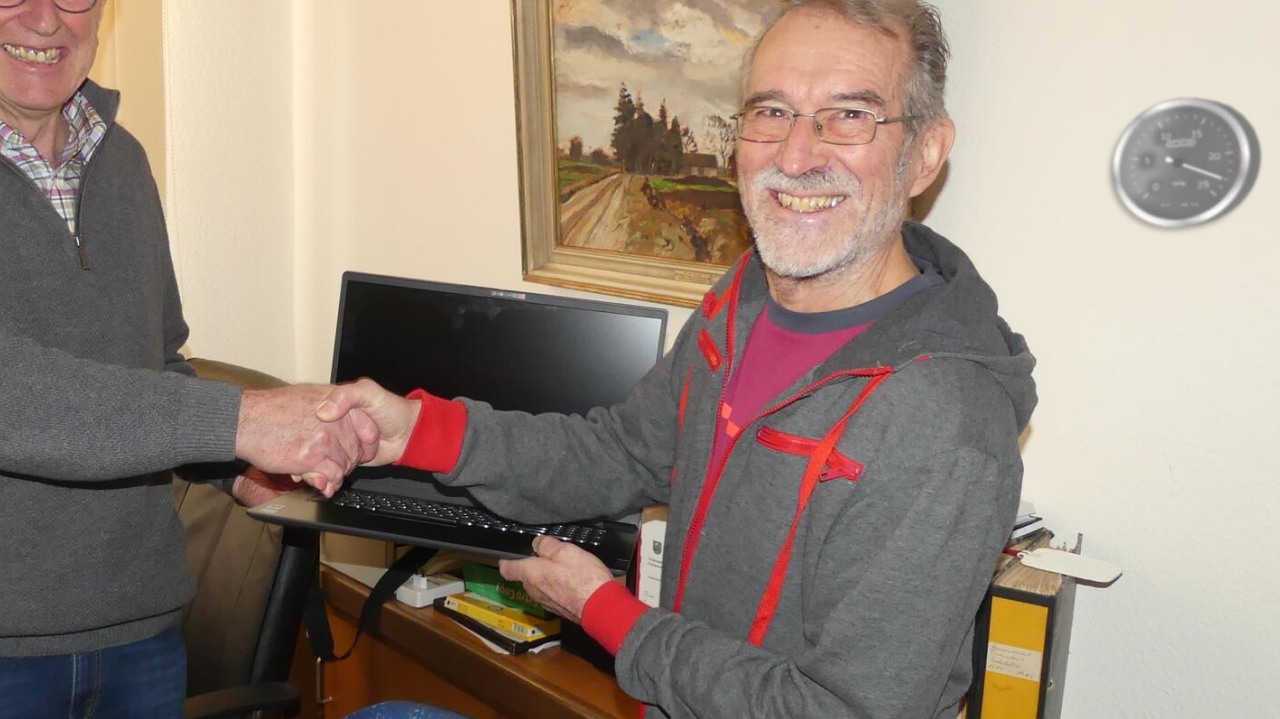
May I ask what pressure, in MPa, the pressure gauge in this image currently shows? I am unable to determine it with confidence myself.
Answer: 23 MPa
